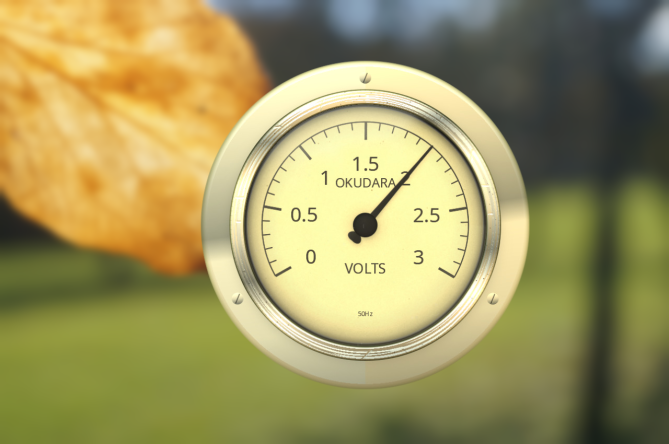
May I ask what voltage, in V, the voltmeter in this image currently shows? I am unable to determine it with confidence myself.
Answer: 2 V
